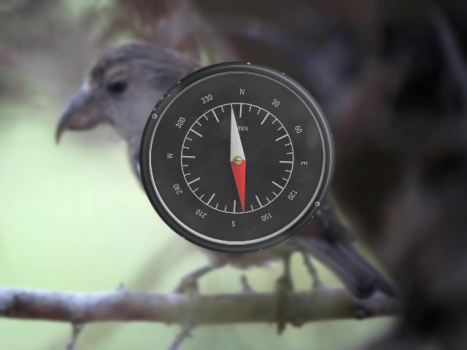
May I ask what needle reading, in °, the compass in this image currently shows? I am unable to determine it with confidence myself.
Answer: 170 °
